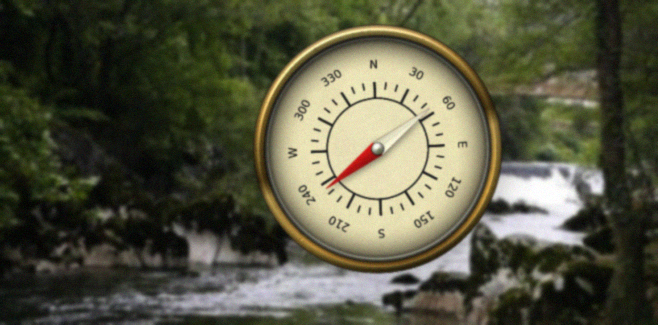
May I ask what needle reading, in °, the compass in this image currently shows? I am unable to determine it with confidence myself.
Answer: 235 °
